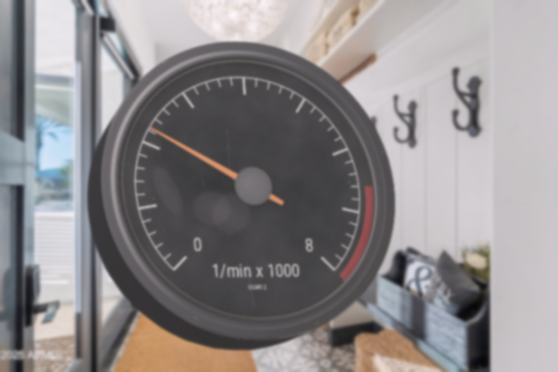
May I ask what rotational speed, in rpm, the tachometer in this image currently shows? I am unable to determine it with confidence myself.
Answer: 2200 rpm
